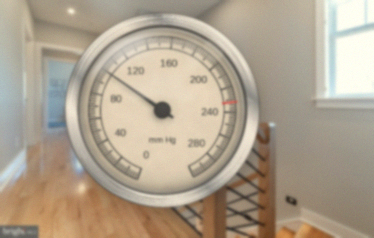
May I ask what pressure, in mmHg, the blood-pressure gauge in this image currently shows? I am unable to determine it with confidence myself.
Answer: 100 mmHg
